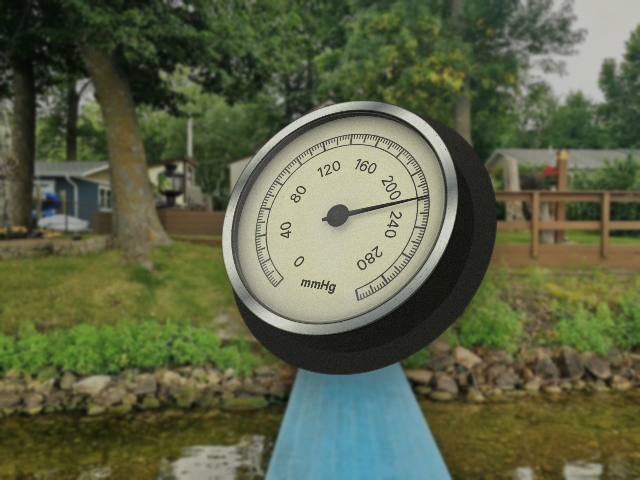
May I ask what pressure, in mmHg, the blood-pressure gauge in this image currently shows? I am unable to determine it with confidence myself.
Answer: 220 mmHg
